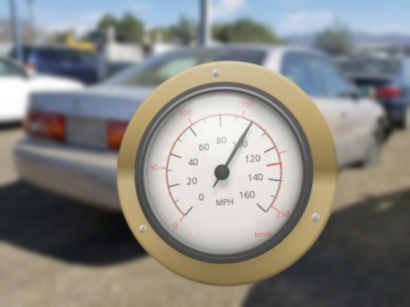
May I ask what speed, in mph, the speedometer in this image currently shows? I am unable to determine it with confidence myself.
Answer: 100 mph
